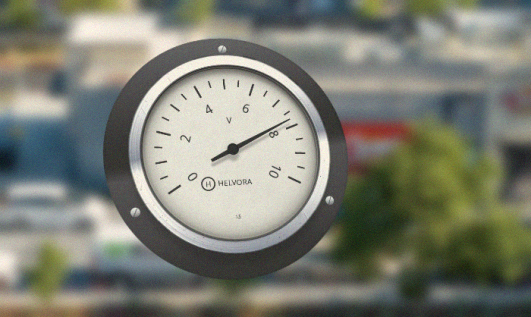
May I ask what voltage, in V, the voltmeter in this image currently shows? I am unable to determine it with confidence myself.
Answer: 7.75 V
